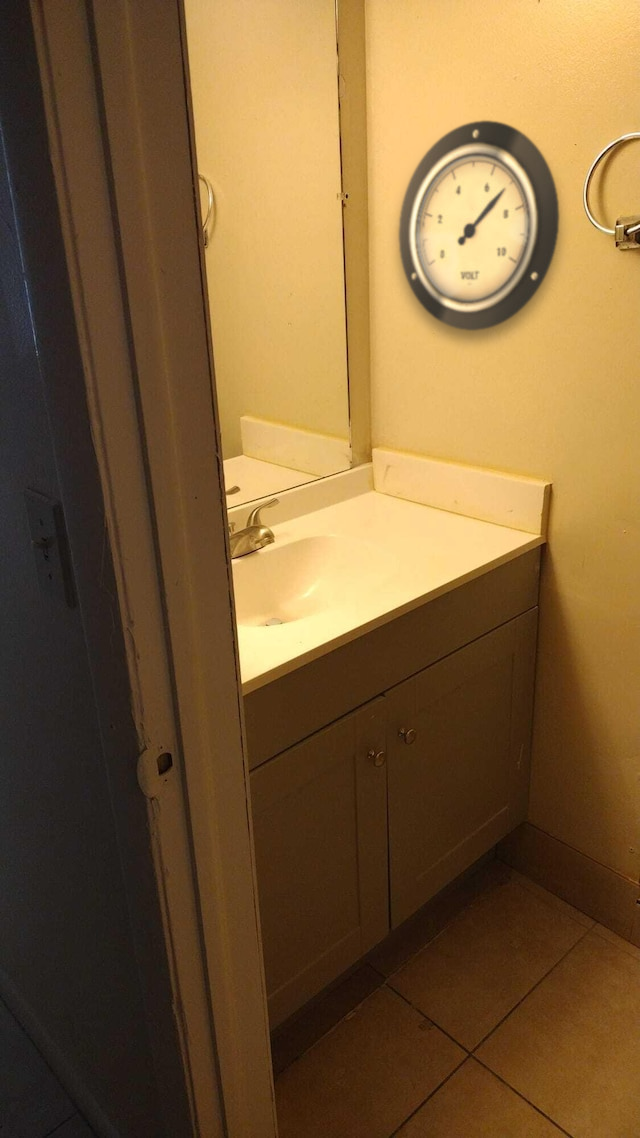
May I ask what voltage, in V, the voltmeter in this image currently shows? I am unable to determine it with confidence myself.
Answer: 7 V
